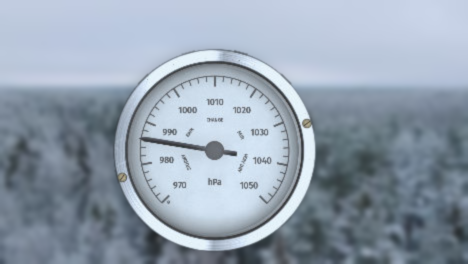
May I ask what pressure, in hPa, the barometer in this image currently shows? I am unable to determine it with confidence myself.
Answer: 986 hPa
